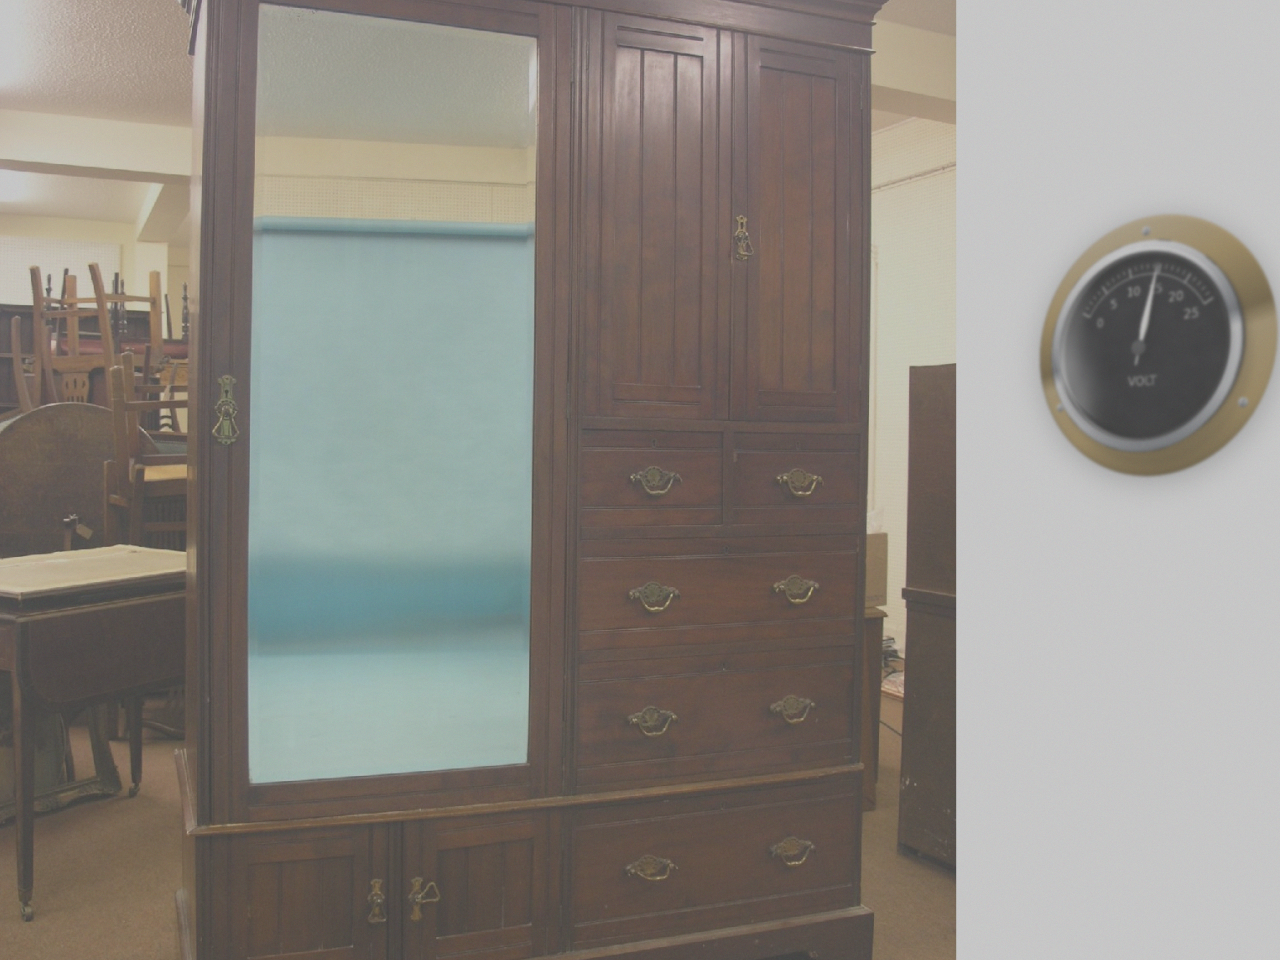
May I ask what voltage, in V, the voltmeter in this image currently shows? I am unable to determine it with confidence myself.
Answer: 15 V
